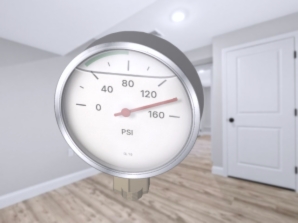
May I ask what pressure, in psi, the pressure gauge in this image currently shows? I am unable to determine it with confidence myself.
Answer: 140 psi
